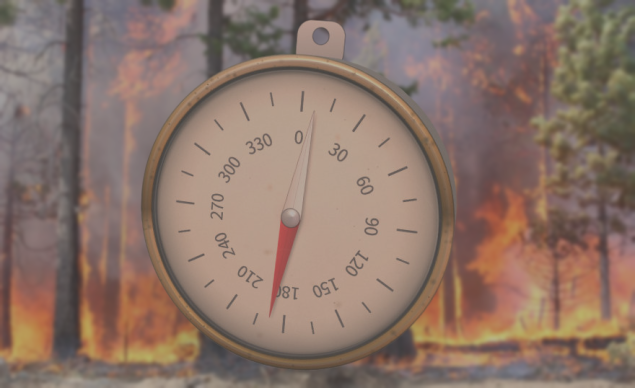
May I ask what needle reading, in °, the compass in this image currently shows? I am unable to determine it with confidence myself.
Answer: 187.5 °
